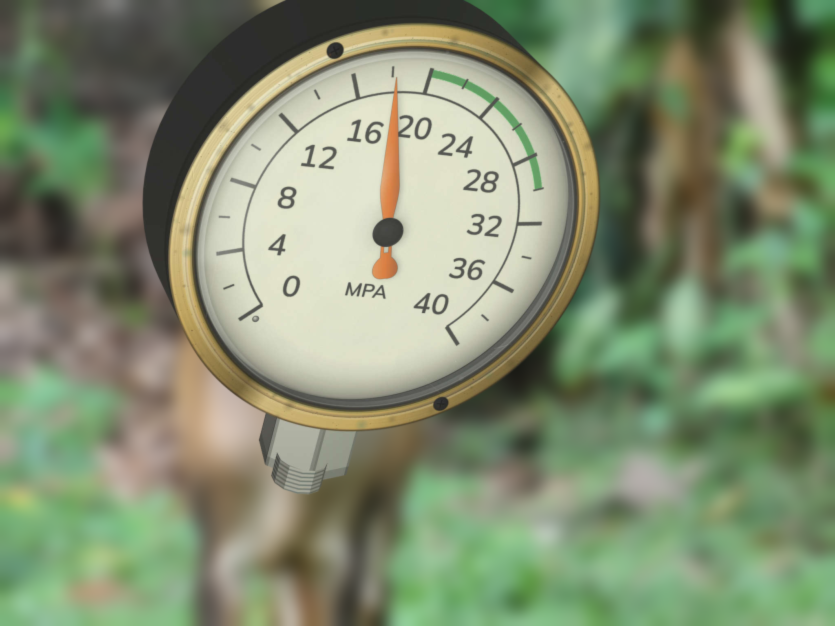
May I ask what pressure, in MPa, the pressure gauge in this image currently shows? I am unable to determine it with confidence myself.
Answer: 18 MPa
